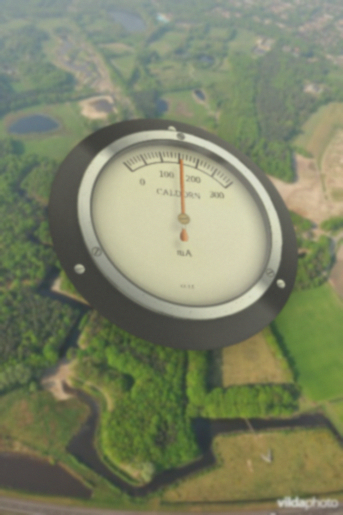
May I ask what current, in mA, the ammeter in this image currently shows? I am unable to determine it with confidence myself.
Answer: 150 mA
